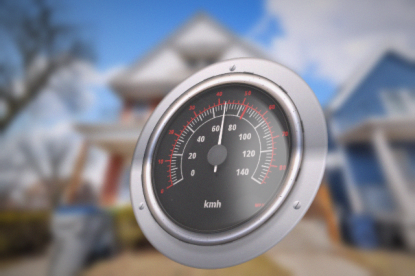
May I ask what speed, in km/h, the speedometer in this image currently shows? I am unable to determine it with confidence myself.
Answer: 70 km/h
